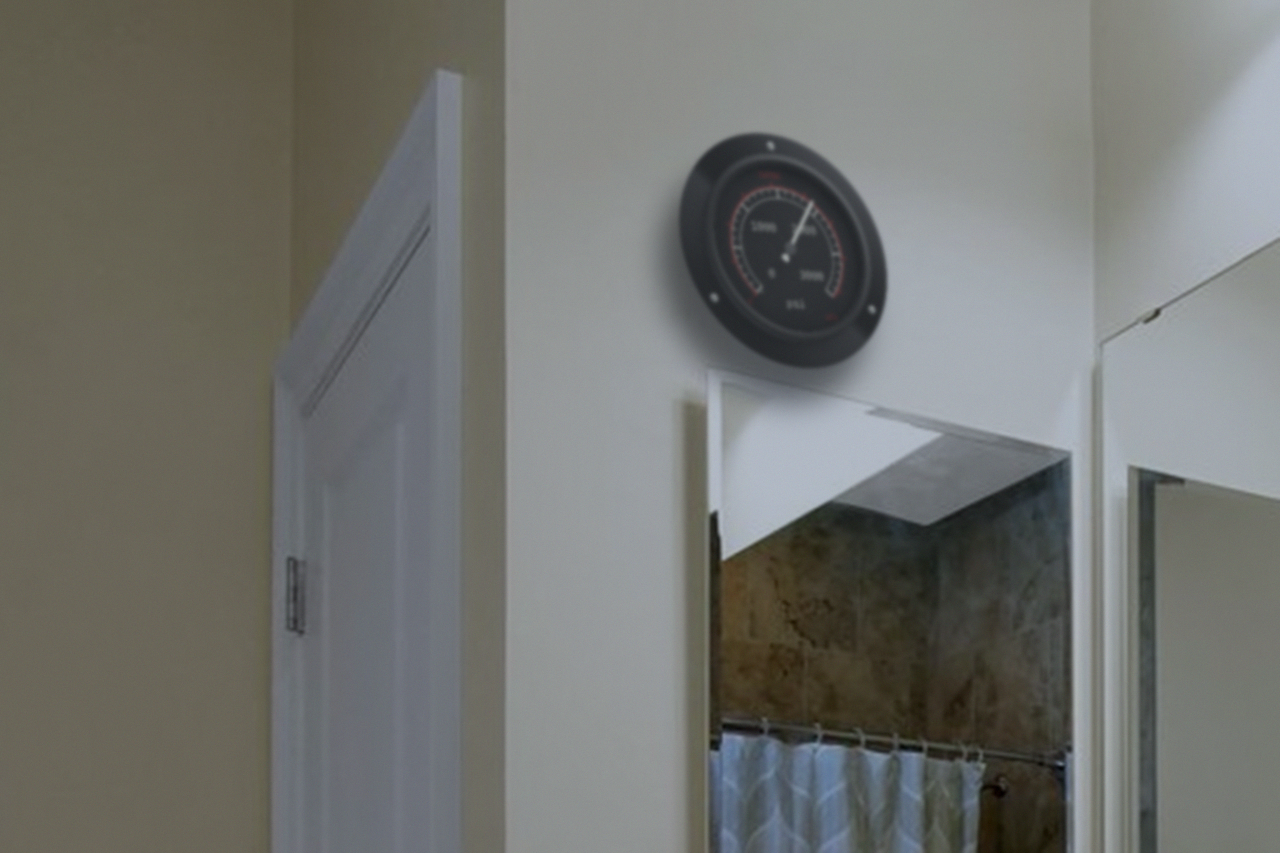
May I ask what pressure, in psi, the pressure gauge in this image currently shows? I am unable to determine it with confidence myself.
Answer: 1900 psi
